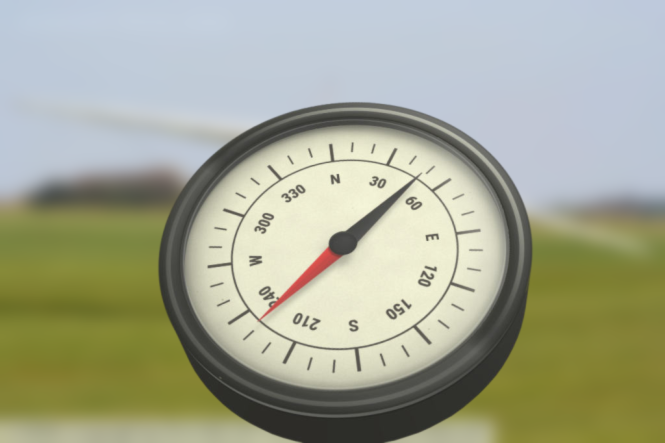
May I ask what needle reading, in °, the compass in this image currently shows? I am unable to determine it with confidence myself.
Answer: 230 °
